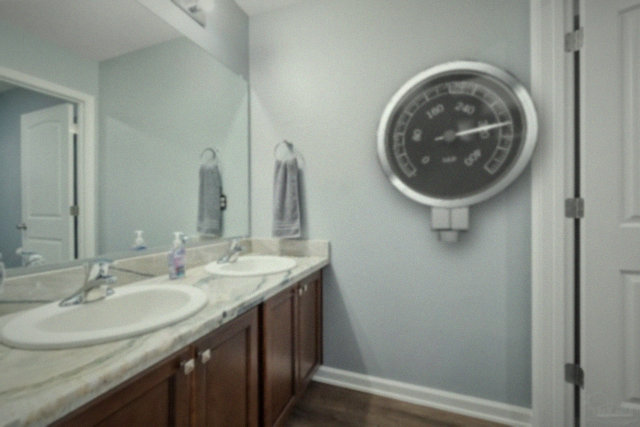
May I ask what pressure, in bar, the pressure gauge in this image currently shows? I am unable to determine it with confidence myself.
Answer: 320 bar
